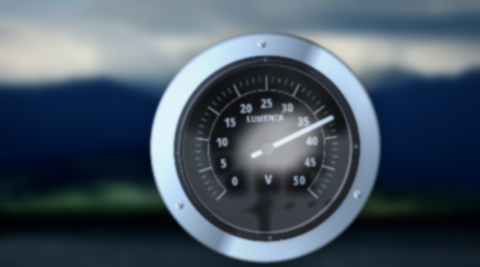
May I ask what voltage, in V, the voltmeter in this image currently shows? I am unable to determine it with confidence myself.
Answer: 37 V
